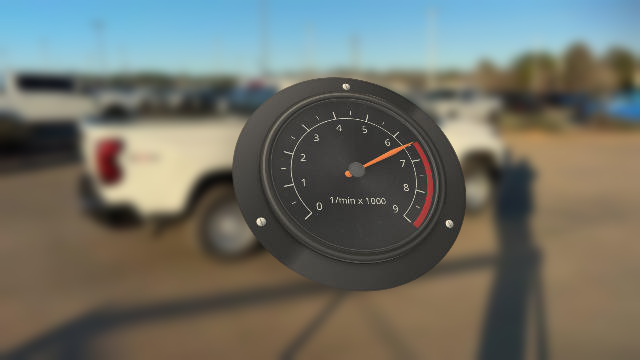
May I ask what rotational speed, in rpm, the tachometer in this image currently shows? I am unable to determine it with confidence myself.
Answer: 6500 rpm
